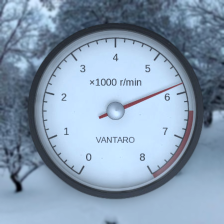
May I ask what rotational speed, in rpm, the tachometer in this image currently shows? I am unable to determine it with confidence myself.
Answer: 5800 rpm
